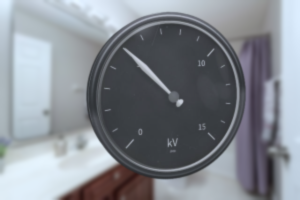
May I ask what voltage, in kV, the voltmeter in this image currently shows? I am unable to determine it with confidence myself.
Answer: 5 kV
